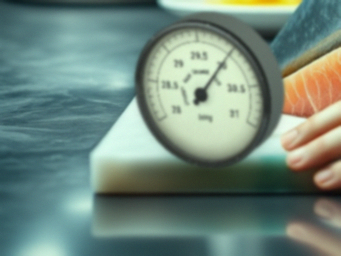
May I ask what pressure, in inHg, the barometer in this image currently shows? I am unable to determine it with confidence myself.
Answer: 30 inHg
